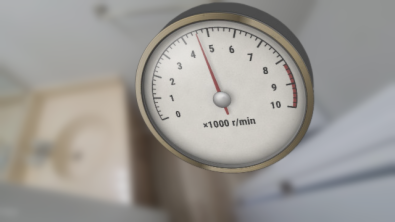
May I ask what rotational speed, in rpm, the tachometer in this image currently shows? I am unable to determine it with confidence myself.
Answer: 4600 rpm
